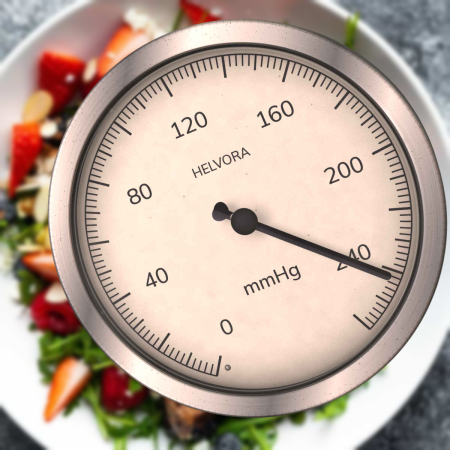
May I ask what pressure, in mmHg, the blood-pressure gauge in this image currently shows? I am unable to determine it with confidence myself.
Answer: 242 mmHg
